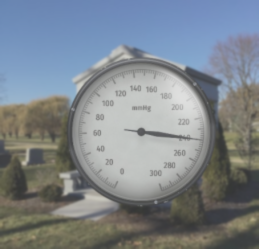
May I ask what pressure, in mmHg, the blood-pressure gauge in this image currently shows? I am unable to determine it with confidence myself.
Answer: 240 mmHg
